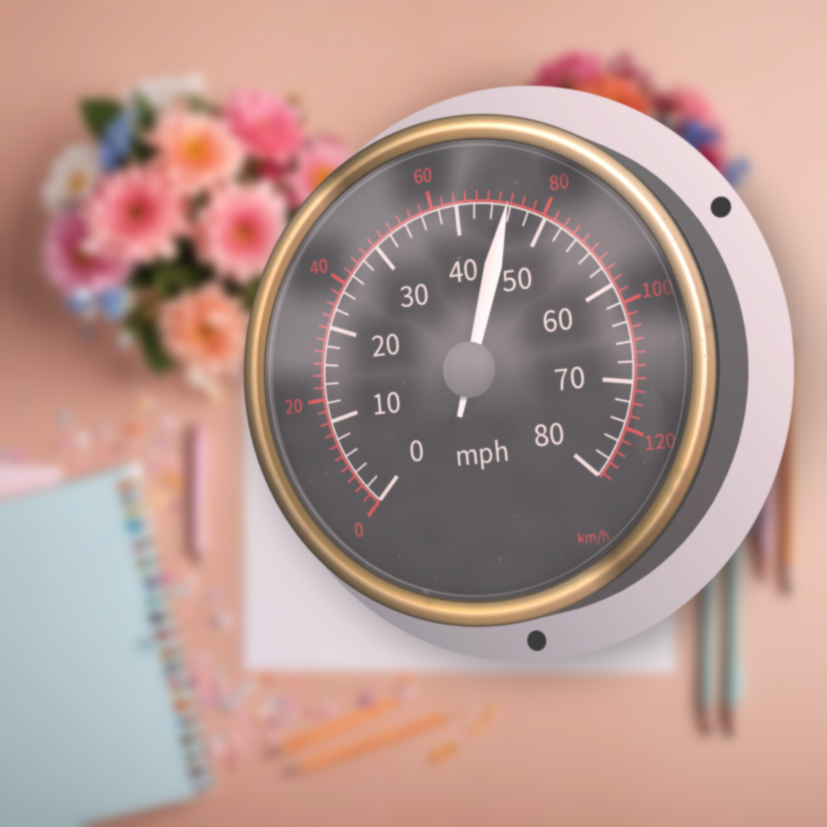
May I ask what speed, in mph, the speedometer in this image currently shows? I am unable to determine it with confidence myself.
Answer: 46 mph
